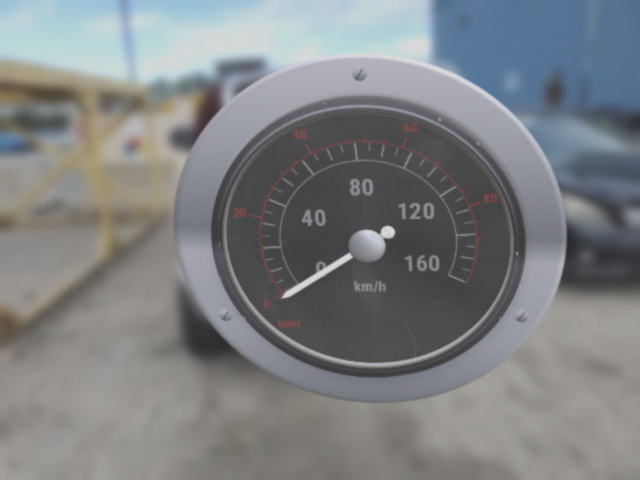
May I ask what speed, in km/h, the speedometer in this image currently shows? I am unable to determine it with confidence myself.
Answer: 0 km/h
